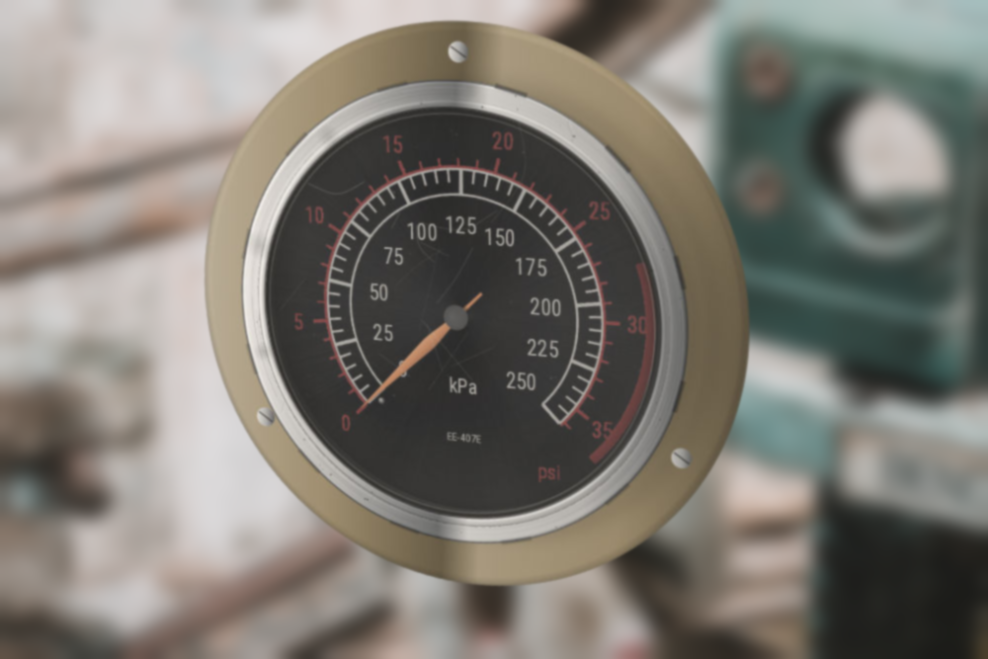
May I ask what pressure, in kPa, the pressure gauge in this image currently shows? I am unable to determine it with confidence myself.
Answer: 0 kPa
